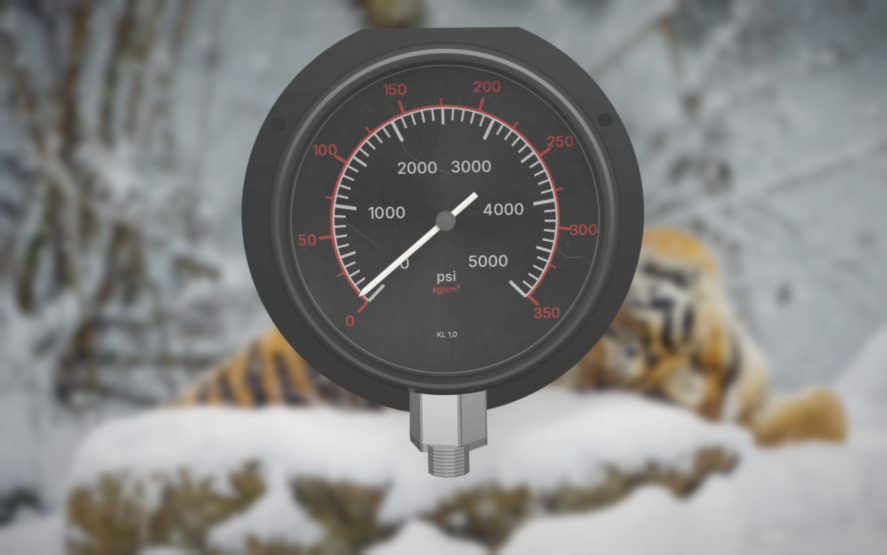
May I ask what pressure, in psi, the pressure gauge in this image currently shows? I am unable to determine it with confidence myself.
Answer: 100 psi
